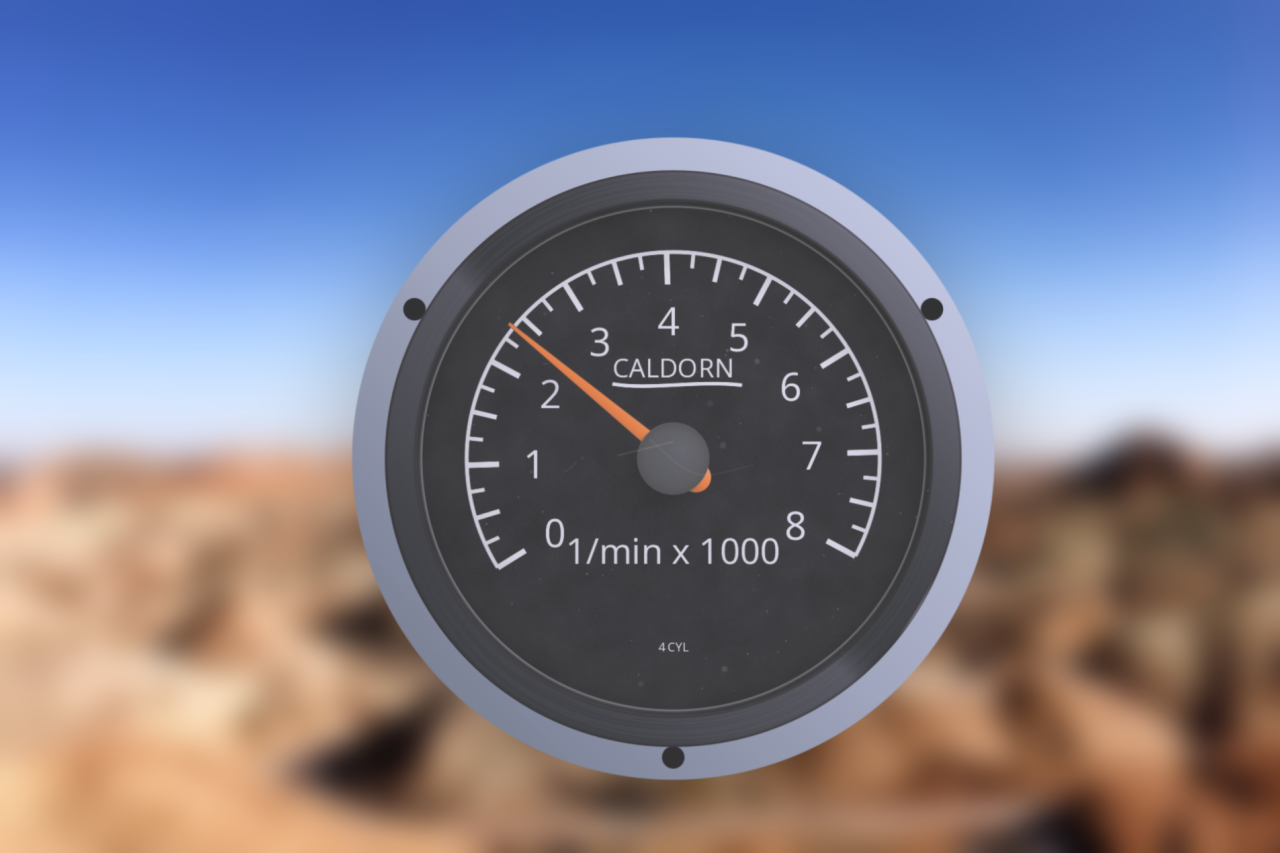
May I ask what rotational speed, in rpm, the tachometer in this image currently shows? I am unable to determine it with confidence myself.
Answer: 2375 rpm
